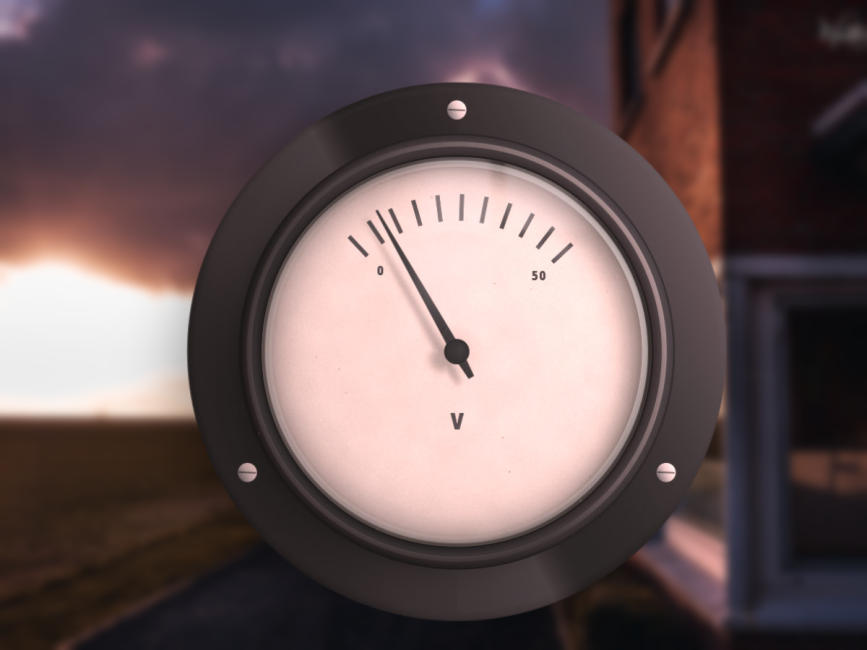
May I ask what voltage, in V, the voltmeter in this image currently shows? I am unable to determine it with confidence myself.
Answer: 7.5 V
